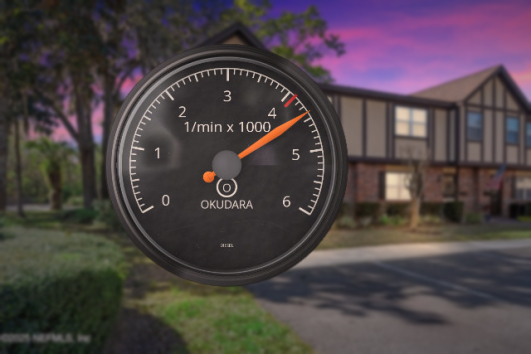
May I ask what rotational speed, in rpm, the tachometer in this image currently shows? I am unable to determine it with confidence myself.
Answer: 4400 rpm
